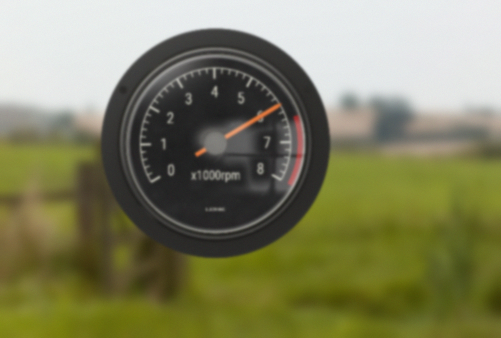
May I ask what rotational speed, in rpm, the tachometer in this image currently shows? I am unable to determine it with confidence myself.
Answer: 6000 rpm
